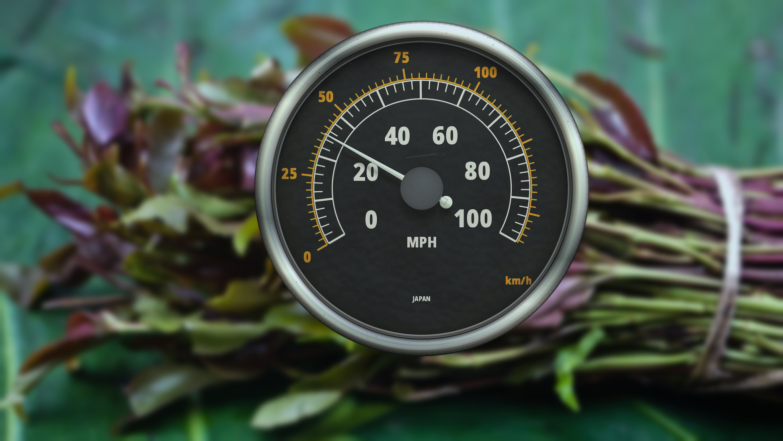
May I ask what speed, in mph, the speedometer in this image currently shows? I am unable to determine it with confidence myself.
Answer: 25 mph
